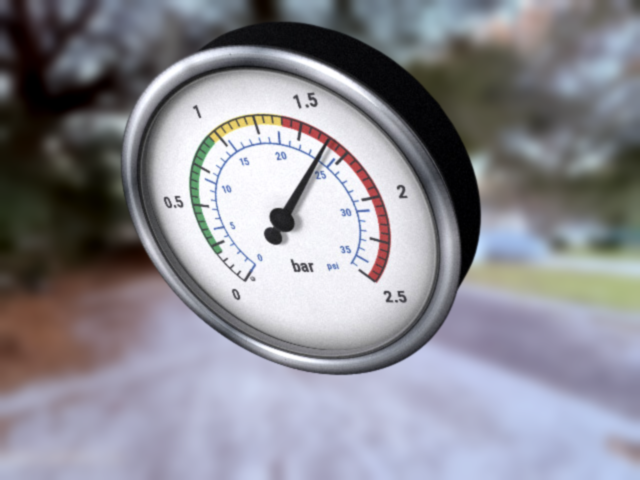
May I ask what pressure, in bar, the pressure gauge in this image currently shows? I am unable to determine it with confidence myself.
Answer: 1.65 bar
